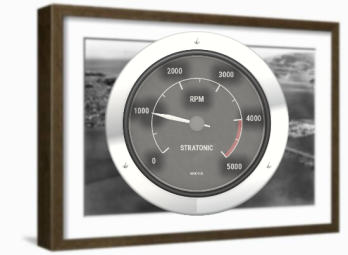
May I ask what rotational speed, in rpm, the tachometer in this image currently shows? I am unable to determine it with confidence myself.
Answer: 1000 rpm
